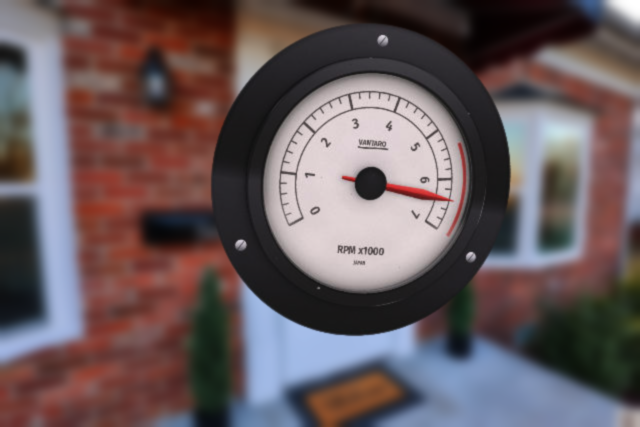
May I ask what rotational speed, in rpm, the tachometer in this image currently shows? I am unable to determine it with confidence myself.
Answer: 6400 rpm
